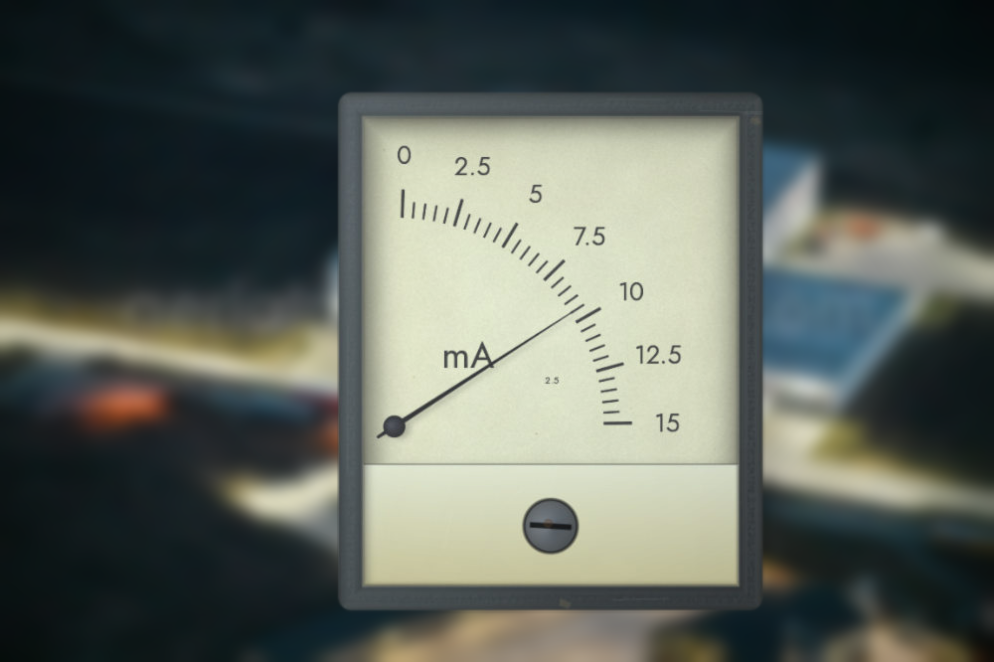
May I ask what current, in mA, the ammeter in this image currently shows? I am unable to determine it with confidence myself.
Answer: 9.5 mA
